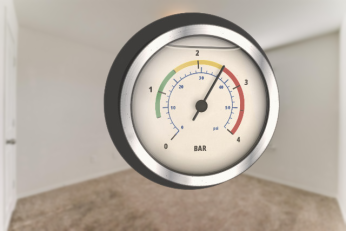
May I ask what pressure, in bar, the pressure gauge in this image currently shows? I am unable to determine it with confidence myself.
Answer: 2.5 bar
